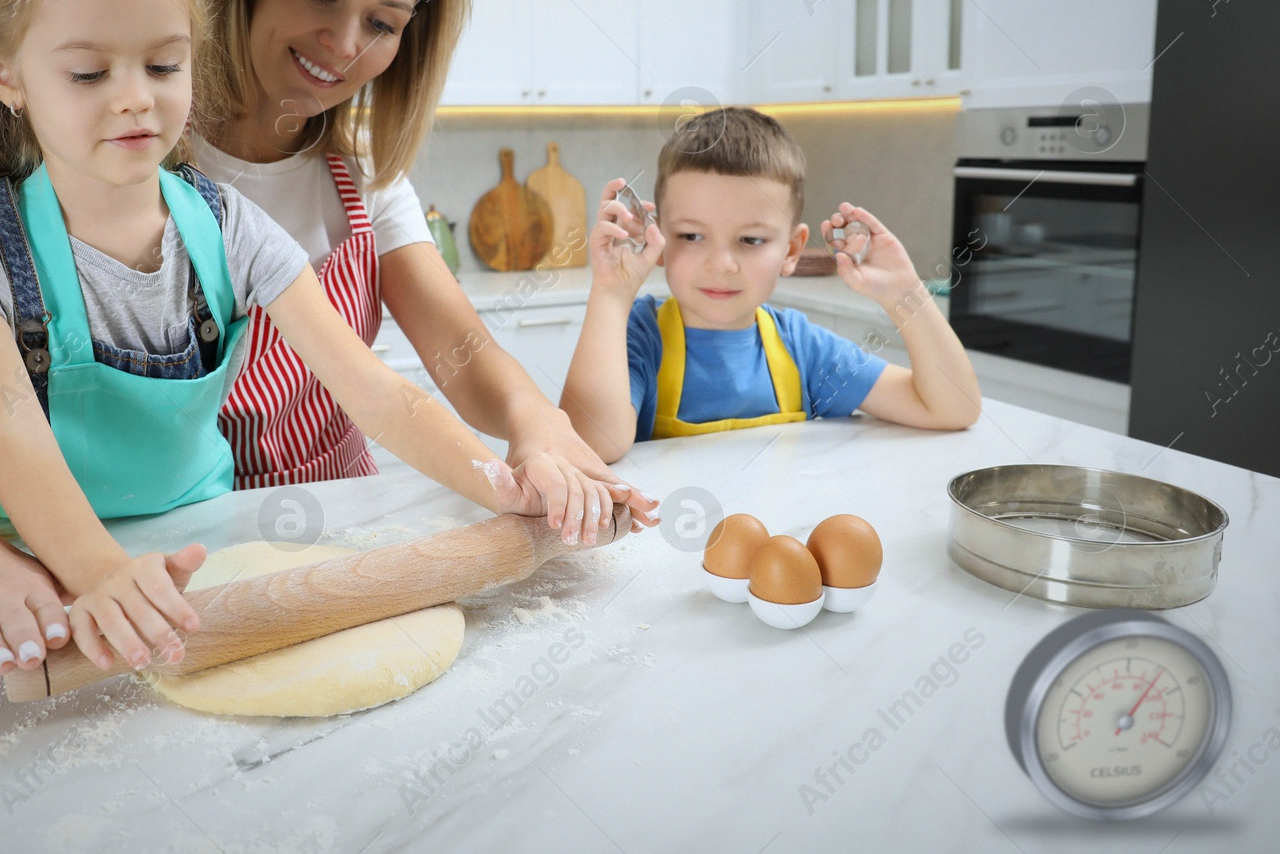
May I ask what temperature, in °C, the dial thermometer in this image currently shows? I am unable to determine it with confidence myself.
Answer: 30 °C
